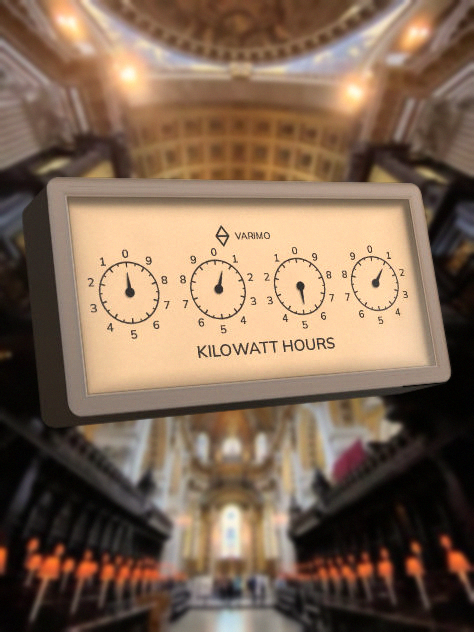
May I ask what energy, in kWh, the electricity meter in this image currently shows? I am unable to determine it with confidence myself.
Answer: 51 kWh
